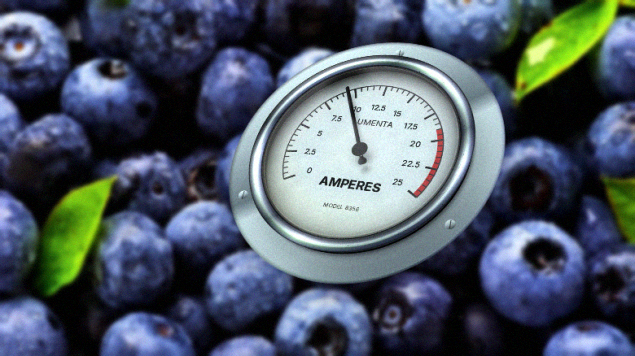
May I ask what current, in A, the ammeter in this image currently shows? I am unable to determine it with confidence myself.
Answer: 9.5 A
